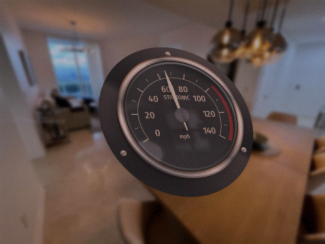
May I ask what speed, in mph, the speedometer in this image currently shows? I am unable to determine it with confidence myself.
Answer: 65 mph
